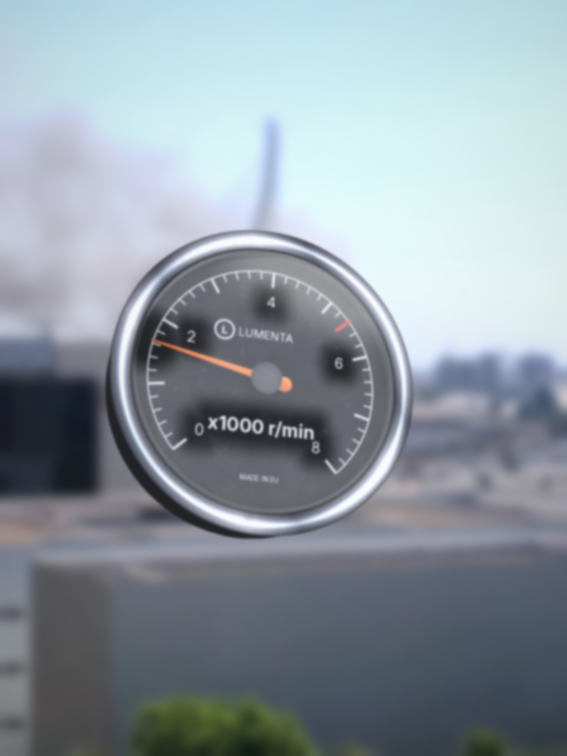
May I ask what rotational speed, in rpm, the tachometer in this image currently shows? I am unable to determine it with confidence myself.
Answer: 1600 rpm
